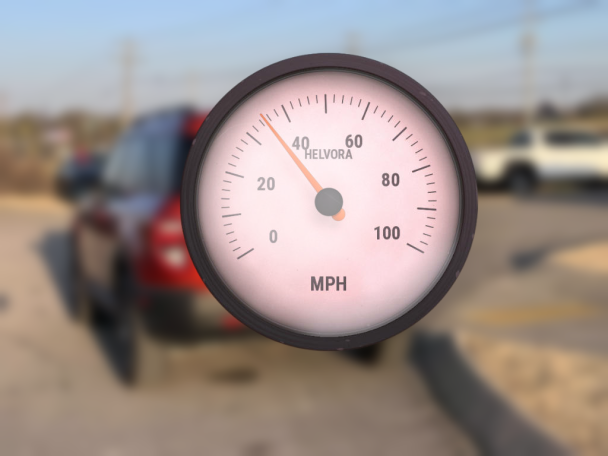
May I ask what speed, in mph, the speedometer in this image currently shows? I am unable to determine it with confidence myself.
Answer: 35 mph
